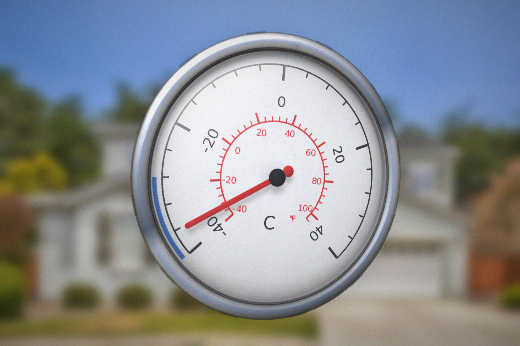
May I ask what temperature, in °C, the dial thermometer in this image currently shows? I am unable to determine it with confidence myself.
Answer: -36 °C
